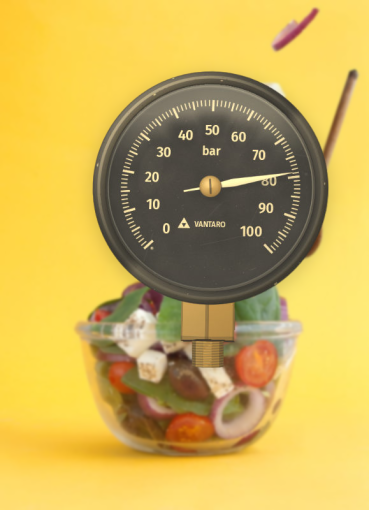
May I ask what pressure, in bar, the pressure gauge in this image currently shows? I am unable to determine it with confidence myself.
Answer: 79 bar
